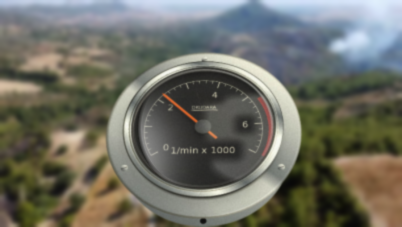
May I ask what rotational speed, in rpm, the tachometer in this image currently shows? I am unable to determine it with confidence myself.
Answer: 2200 rpm
